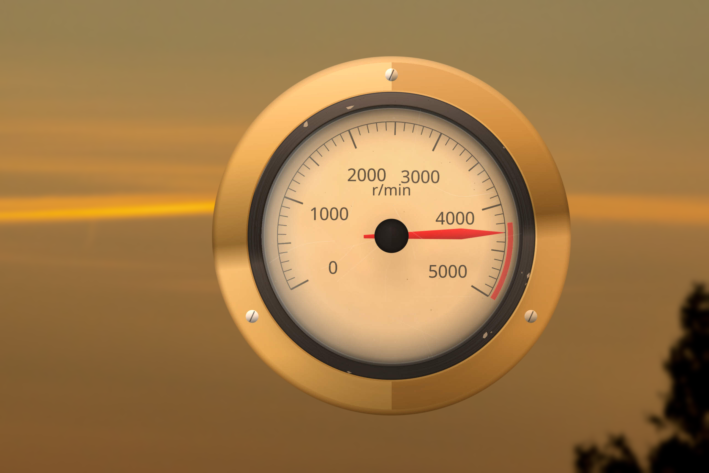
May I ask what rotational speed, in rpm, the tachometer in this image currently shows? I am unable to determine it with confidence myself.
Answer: 4300 rpm
